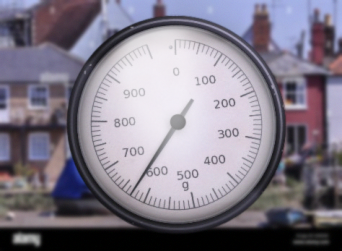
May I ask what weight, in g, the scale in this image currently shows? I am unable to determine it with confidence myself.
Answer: 630 g
